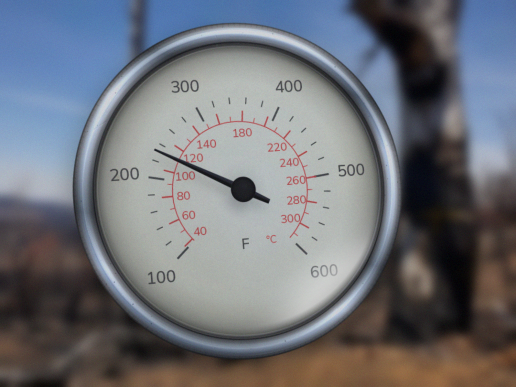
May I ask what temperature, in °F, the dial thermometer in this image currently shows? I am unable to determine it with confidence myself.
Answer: 230 °F
